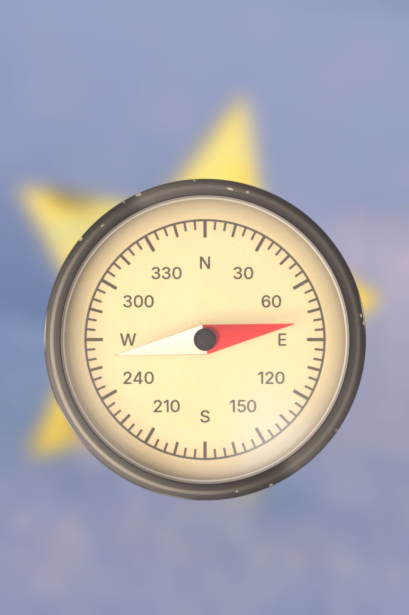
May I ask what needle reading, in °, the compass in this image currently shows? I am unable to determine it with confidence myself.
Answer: 80 °
